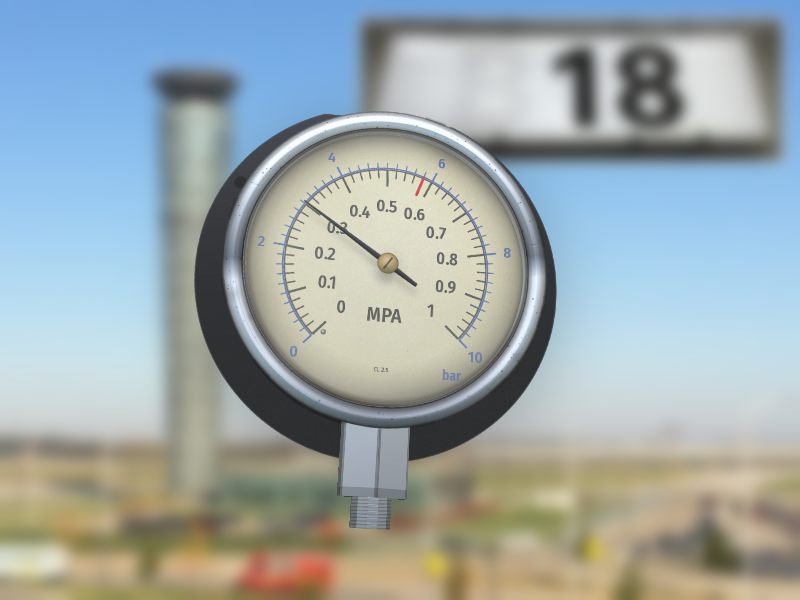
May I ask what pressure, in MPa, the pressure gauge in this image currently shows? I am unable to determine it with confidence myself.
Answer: 0.3 MPa
